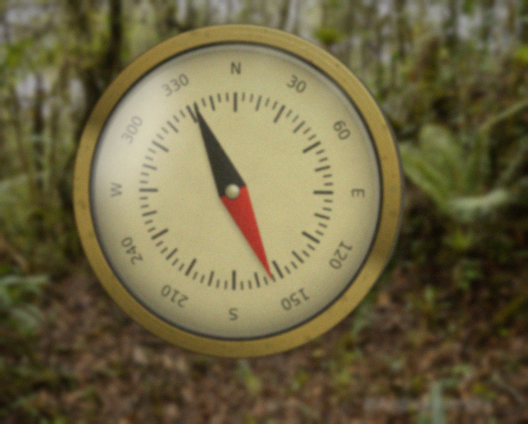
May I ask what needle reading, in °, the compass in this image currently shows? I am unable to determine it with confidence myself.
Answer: 155 °
